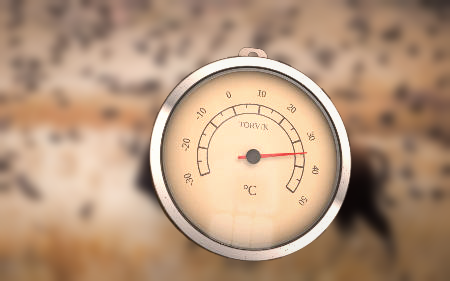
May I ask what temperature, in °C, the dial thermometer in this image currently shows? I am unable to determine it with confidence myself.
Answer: 35 °C
